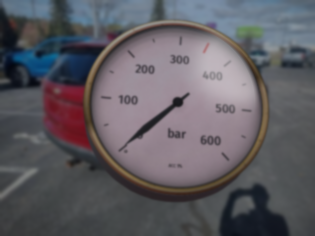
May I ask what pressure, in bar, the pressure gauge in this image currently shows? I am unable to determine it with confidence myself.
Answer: 0 bar
